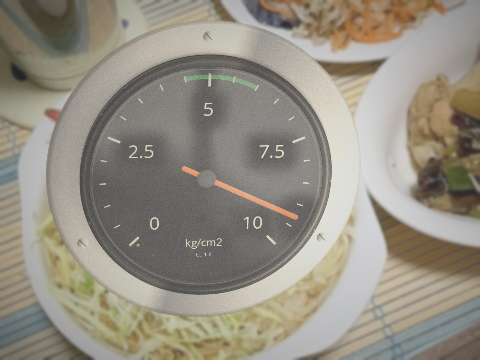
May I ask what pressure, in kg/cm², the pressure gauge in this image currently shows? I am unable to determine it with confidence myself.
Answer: 9.25 kg/cm²
